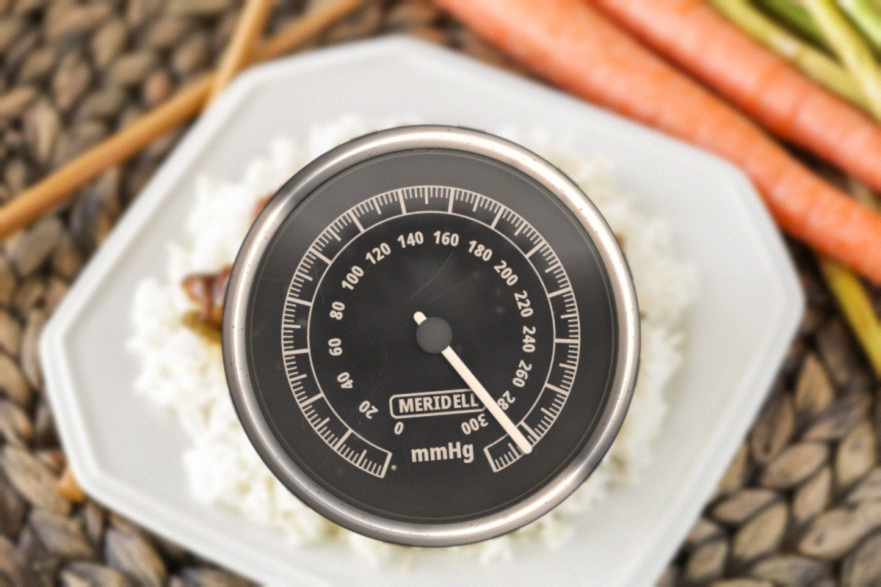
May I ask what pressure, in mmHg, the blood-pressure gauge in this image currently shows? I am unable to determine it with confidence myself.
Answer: 286 mmHg
